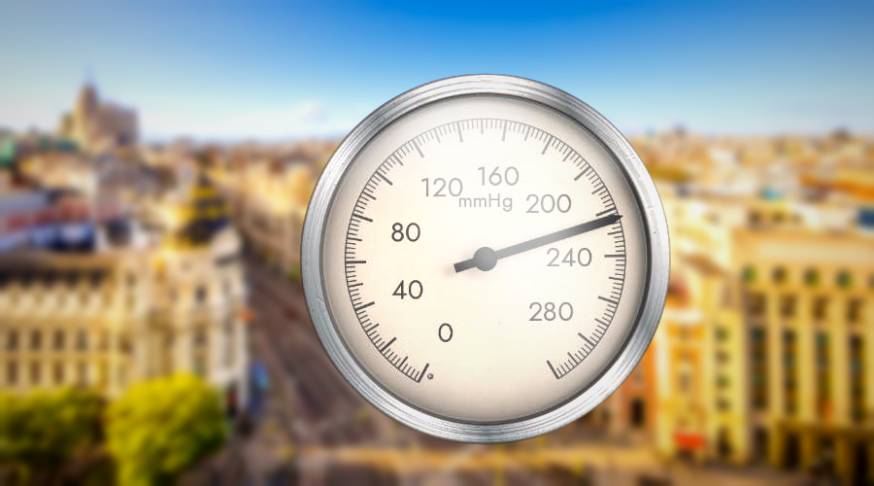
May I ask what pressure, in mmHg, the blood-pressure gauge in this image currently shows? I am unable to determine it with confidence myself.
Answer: 224 mmHg
